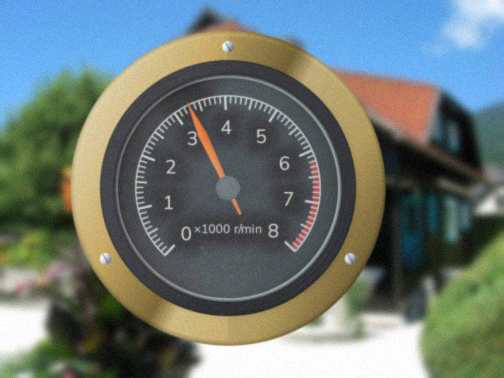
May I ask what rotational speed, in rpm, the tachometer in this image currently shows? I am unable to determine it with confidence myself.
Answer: 3300 rpm
